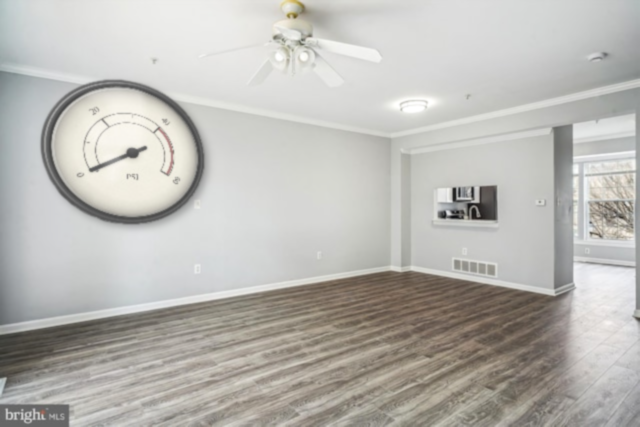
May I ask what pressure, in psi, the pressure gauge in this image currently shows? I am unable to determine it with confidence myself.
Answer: 0 psi
